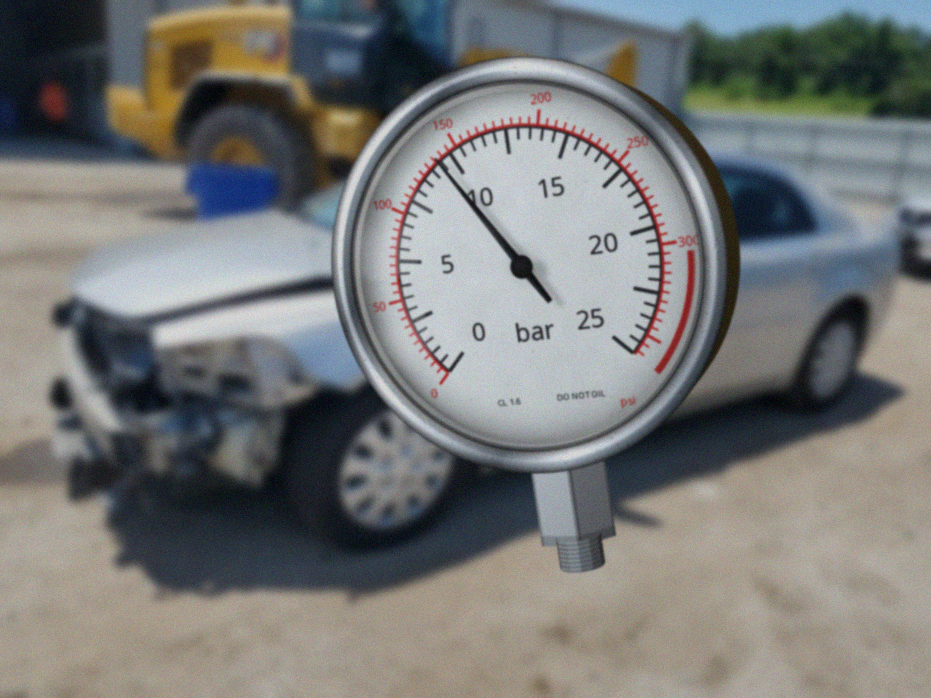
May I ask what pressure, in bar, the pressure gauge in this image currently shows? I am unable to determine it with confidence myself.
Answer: 9.5 bar
